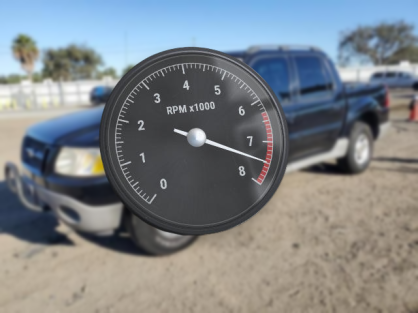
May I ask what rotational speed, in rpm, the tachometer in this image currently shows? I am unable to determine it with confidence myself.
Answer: 7500 rpm
